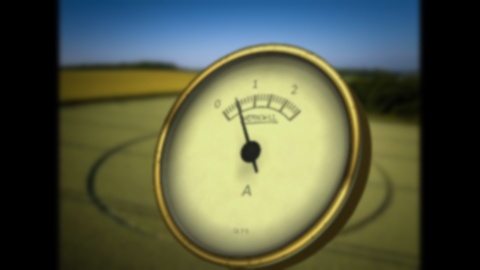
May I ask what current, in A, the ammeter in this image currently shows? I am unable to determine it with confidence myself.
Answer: 0.5 A
